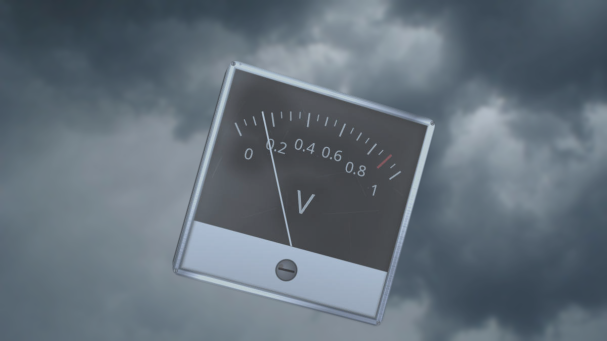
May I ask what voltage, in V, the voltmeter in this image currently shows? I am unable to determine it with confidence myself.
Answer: 0.15 V
